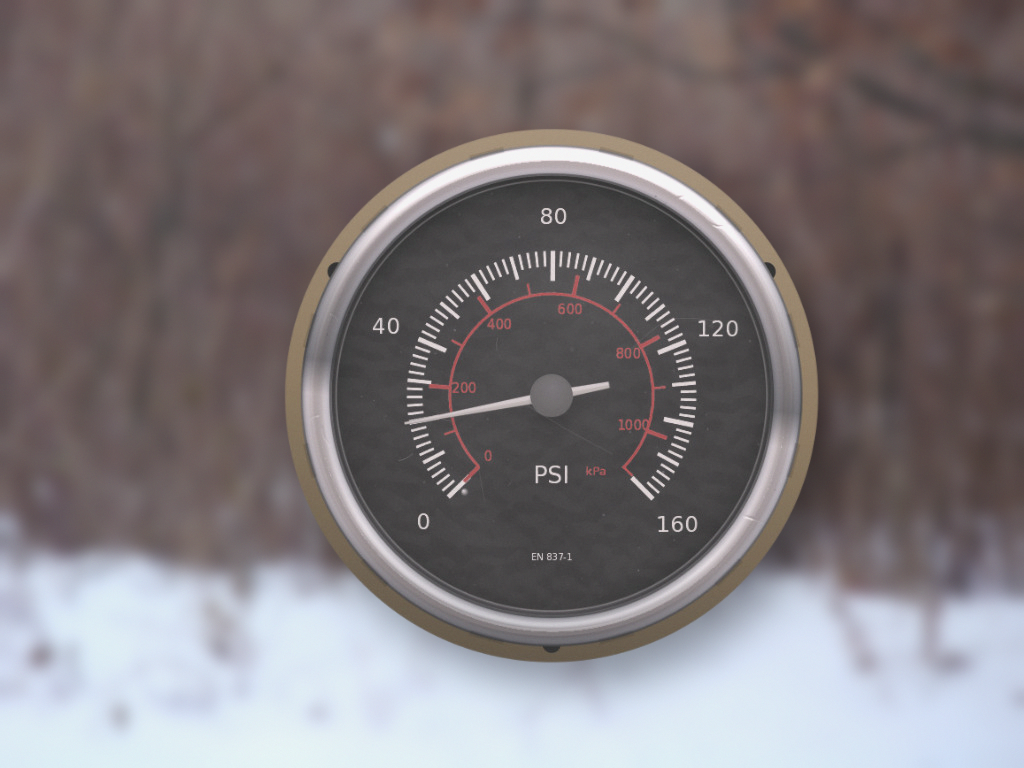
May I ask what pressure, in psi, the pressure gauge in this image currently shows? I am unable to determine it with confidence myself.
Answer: 20 psi
